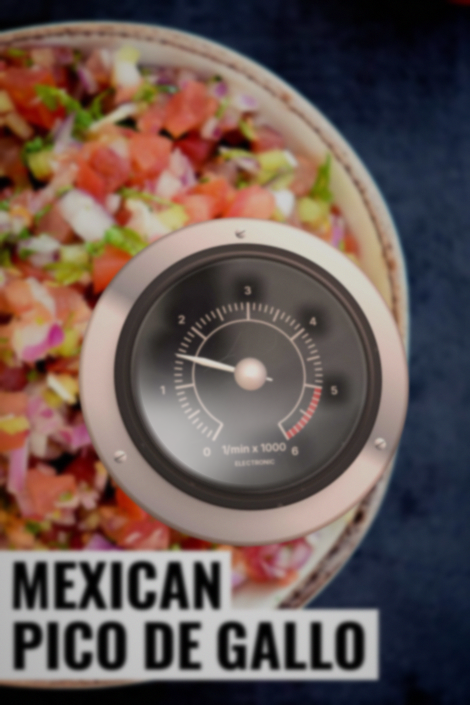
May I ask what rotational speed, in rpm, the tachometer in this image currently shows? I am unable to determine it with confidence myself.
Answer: 1500 rpm
